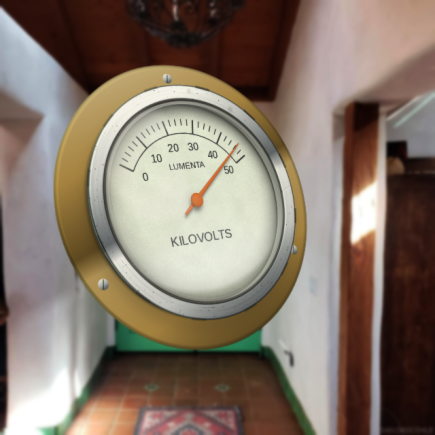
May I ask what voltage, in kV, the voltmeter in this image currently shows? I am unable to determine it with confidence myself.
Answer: 46 kV
